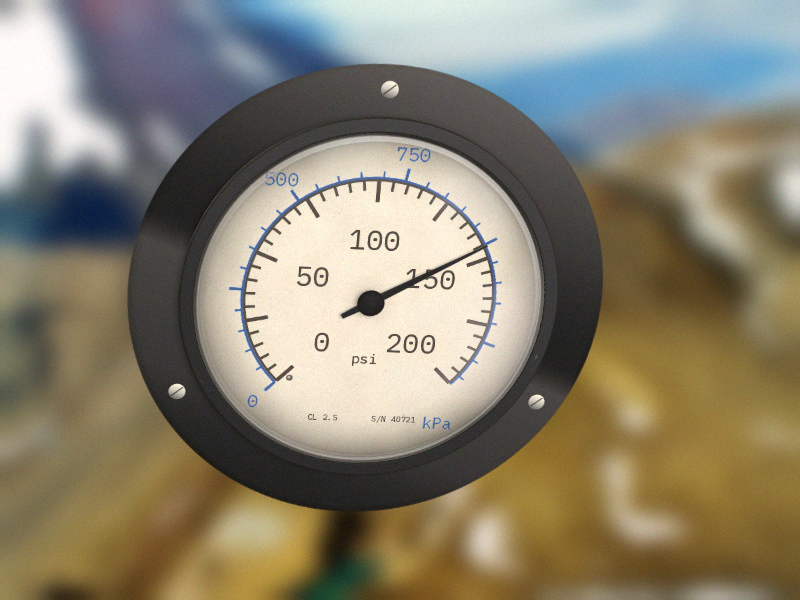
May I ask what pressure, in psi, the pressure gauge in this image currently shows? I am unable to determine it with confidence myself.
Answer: 145 psi
